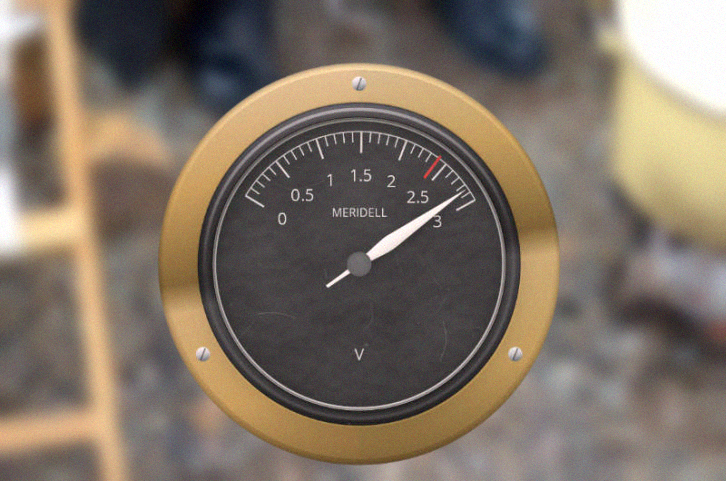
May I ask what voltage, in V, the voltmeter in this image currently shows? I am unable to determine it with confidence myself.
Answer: 2.85 V
